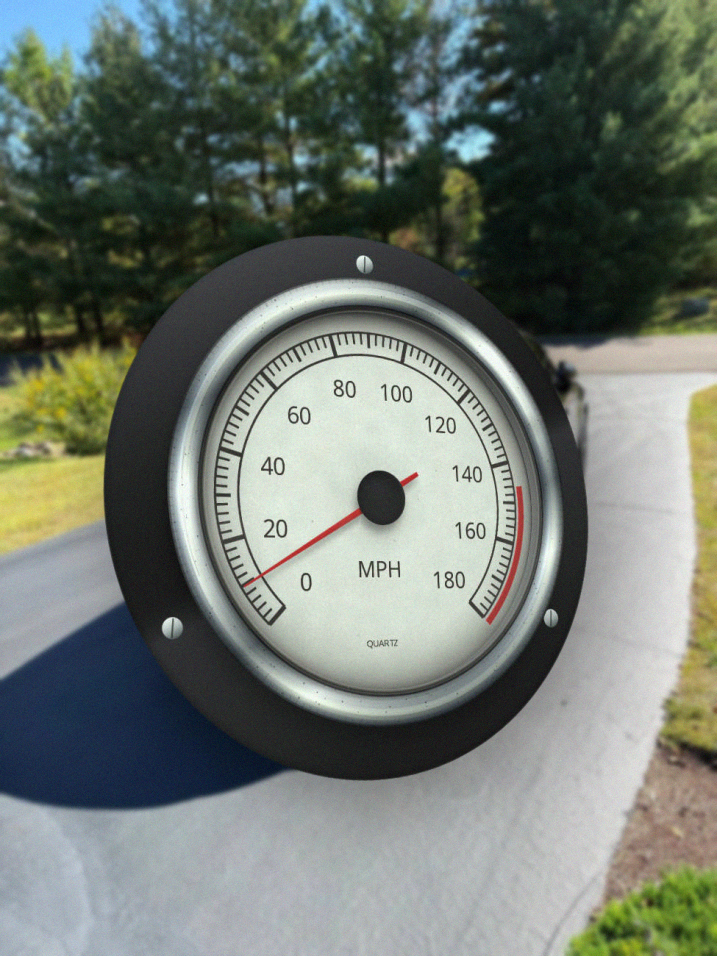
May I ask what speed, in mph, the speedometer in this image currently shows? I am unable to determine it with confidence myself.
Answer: 10 mph
